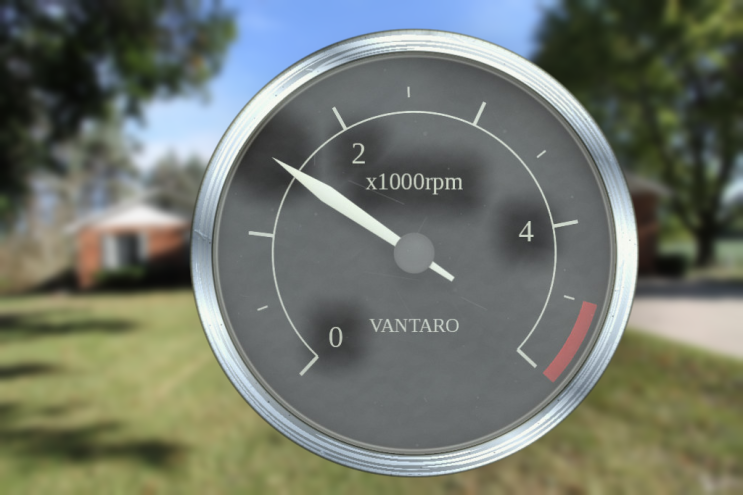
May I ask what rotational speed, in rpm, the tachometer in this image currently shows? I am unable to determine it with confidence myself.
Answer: 1500 rpm
